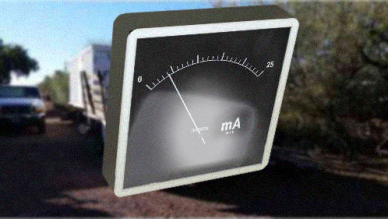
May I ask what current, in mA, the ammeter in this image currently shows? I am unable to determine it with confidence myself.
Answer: 4 mA
